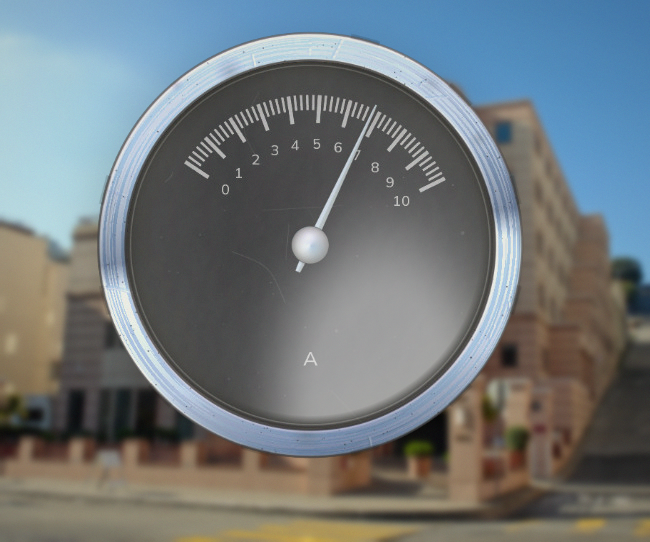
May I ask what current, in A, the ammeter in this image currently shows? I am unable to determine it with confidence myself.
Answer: 6.8 A
